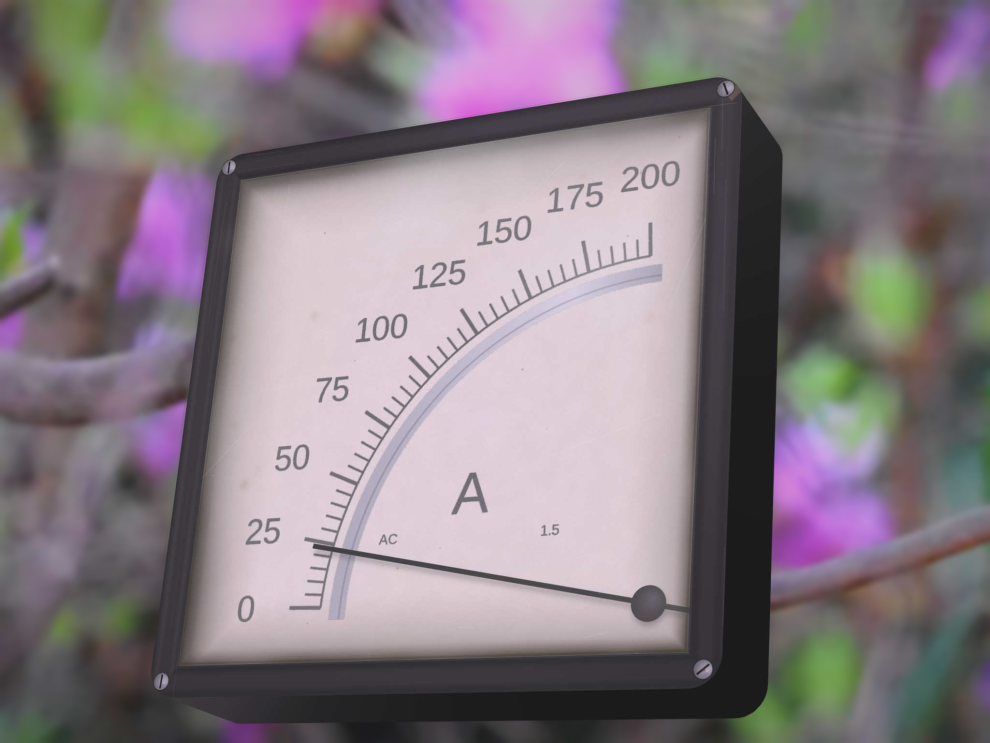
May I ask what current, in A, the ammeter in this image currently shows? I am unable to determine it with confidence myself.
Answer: 22.5 A
